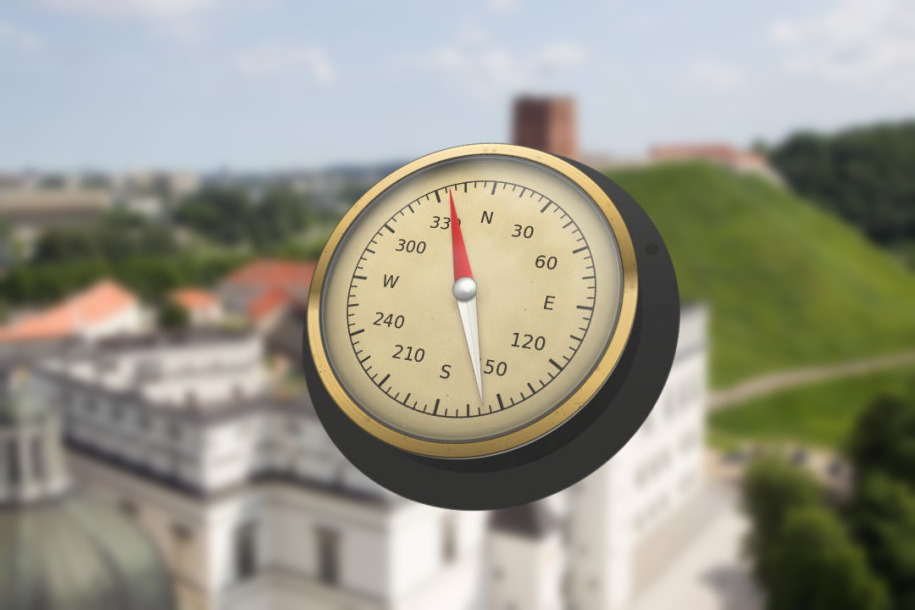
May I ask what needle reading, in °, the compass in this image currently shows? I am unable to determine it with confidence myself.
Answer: 337.5 °
